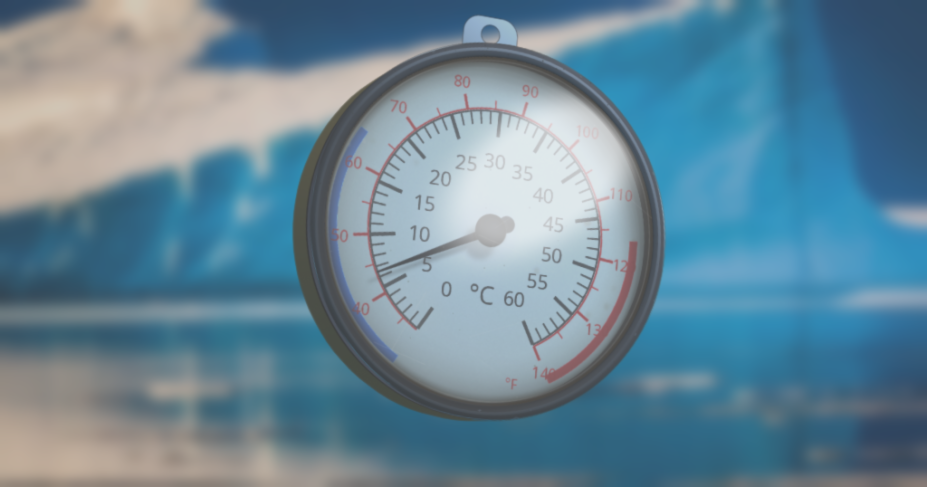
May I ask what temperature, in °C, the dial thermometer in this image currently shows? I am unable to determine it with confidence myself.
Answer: 6.5 °C
